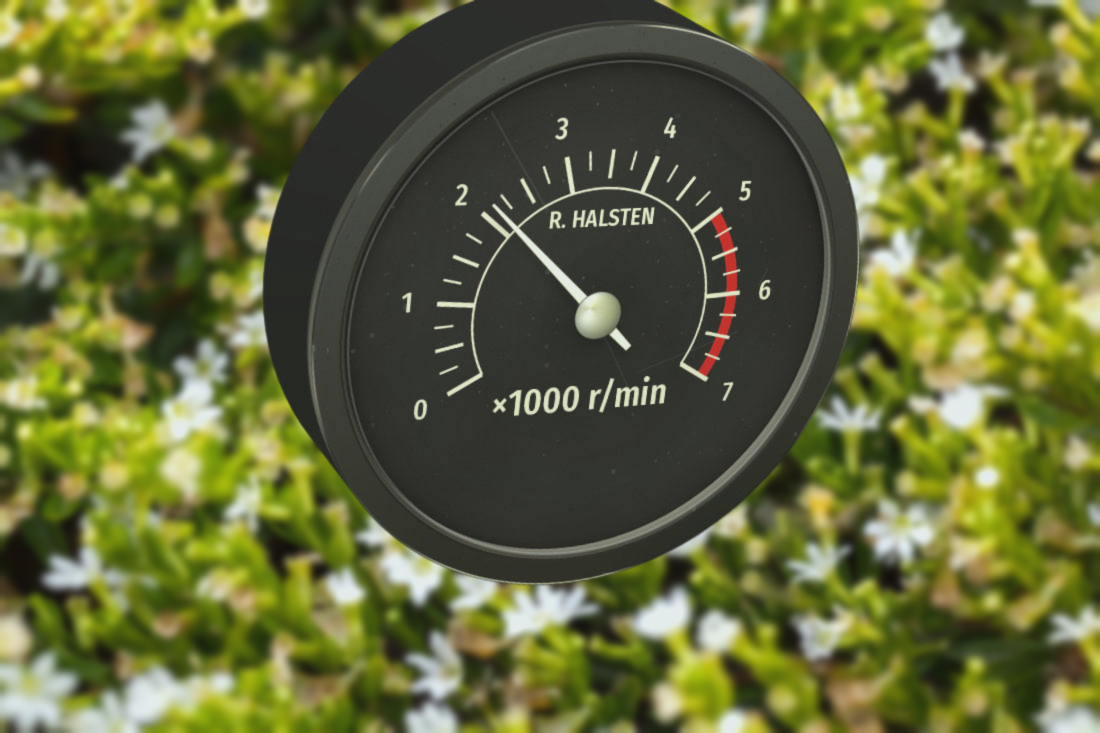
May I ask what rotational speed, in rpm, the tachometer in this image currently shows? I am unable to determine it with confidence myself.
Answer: 2125 rpm
